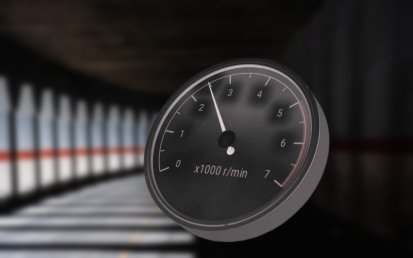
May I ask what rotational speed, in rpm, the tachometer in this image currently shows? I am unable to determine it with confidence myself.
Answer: 2500 rpm
